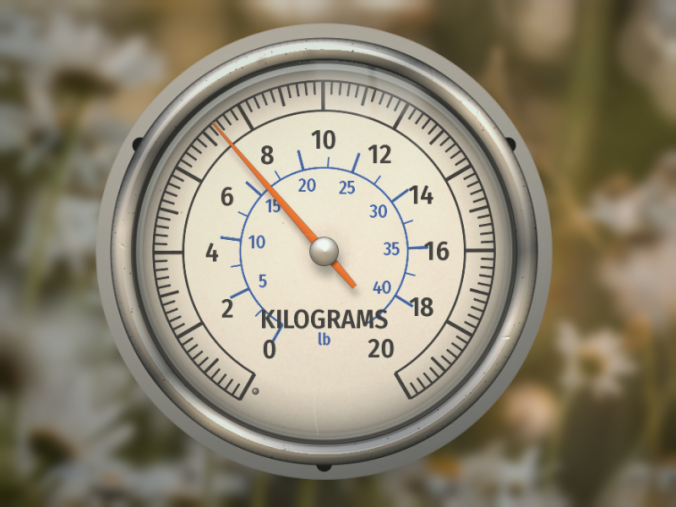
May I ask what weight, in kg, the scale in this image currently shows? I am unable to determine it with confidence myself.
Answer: 7.3 kg
